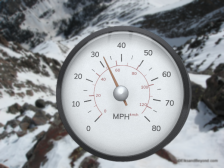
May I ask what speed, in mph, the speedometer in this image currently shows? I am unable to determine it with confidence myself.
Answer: 32.5 mph
